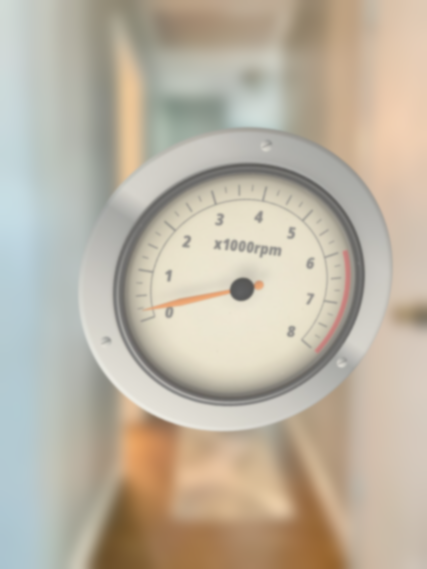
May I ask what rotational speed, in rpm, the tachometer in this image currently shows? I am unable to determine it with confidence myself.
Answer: 250 rpm
